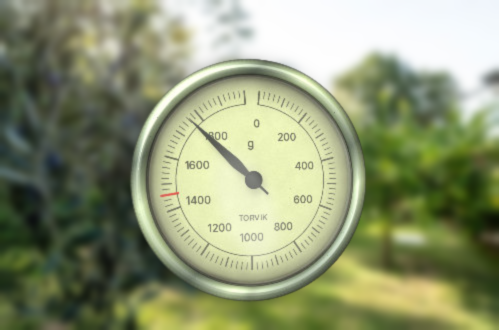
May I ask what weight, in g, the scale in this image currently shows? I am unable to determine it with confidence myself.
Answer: 1760 g
